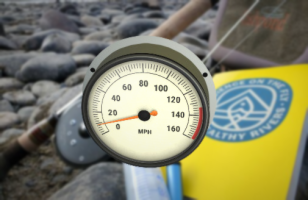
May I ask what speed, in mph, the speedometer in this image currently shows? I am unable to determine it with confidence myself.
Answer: 10 mph
